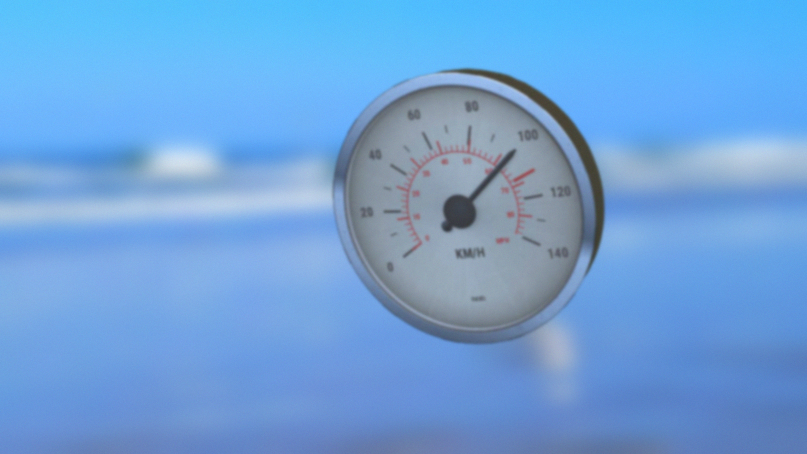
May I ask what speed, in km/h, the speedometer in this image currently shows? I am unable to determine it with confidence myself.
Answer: 100 km/h
